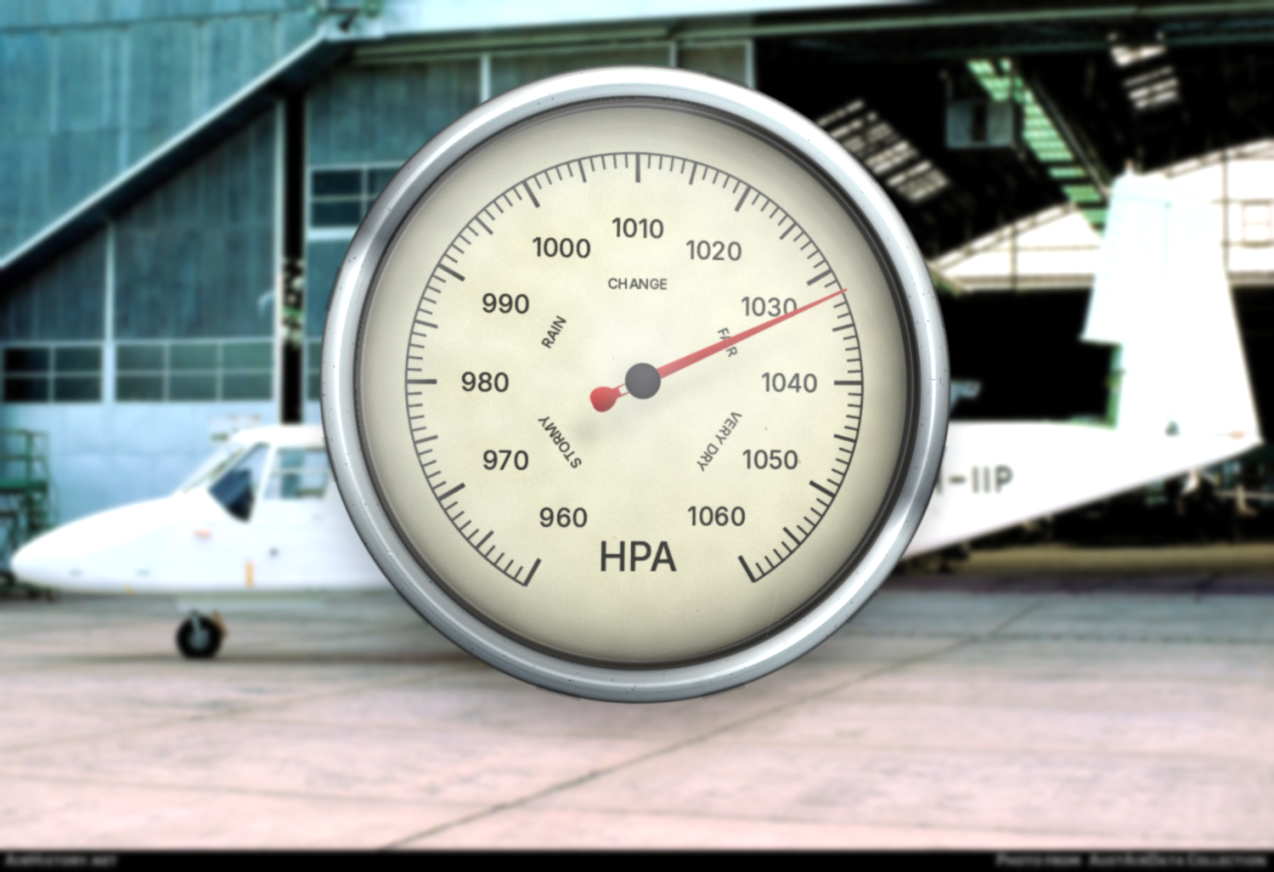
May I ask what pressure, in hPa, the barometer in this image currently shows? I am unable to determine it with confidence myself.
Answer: 1032 hPa
